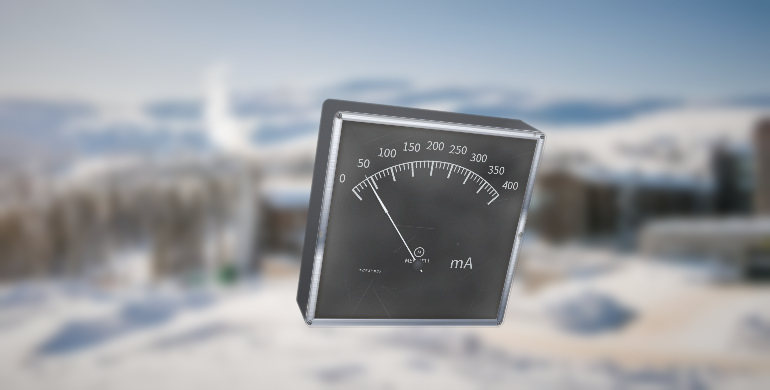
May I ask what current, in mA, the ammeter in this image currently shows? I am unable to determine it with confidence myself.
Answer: 40 mA
